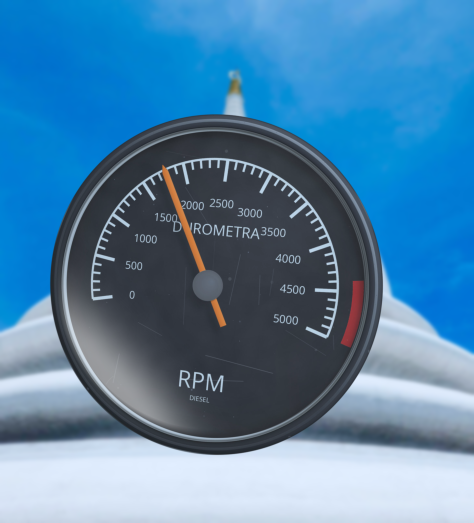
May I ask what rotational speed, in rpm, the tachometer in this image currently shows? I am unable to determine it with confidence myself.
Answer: 1800 rpm
